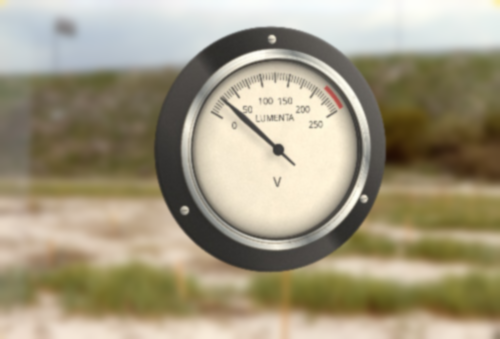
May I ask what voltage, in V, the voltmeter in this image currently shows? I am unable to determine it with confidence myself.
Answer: 25 V
